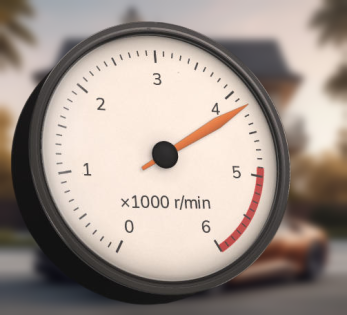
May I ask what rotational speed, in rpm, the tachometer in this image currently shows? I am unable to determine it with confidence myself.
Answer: 4200 rpm
